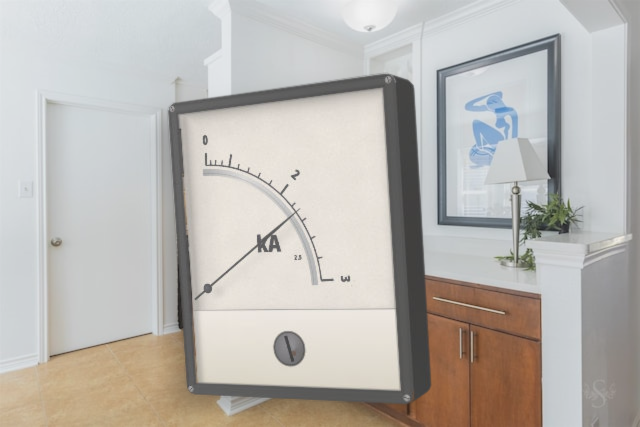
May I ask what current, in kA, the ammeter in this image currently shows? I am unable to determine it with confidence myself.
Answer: 2.3 kA
